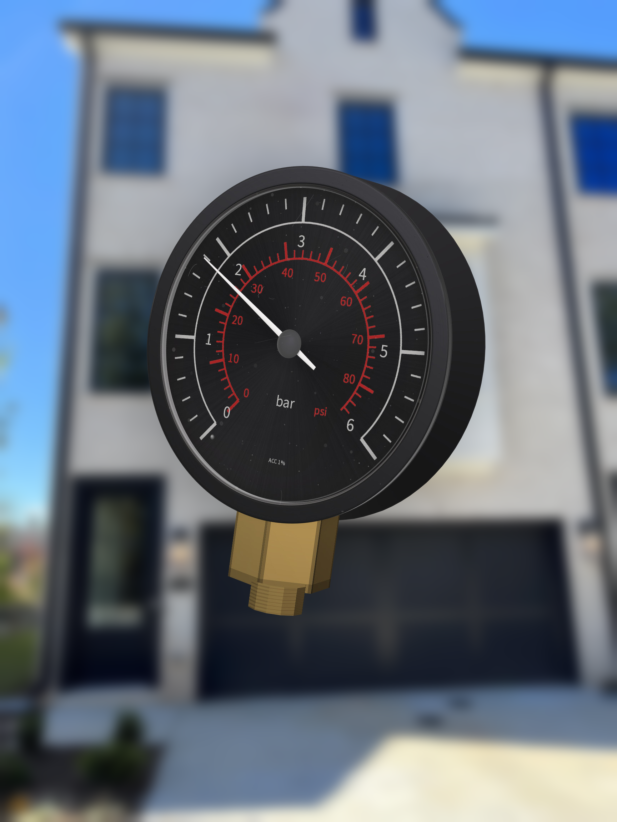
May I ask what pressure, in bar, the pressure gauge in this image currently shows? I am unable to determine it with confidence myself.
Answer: 1.8 bar
